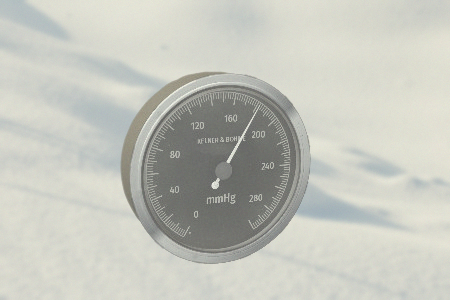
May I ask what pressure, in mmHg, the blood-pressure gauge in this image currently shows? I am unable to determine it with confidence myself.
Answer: 180 mmHg
